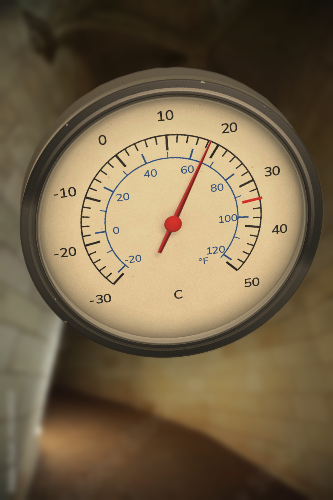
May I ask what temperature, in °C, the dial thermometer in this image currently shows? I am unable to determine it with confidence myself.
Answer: 18 °C
